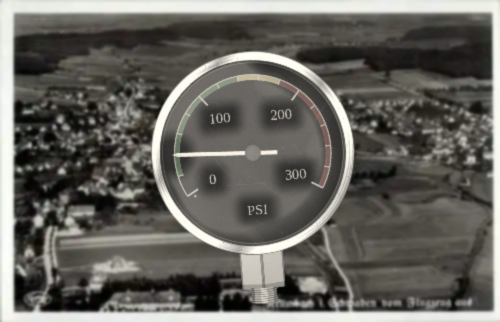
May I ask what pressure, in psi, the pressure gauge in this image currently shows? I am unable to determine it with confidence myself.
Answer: 40 psi
